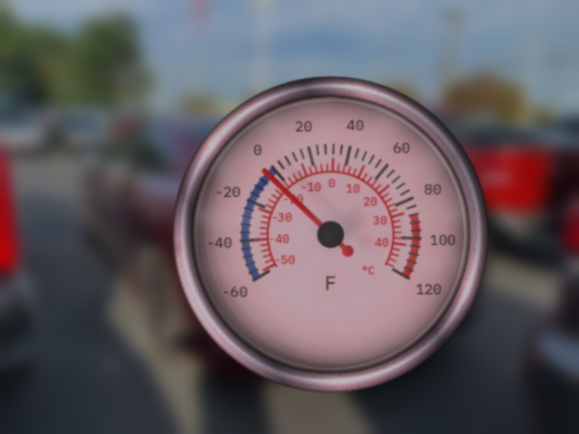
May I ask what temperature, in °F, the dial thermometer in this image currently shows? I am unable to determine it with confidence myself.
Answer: -4 °F
